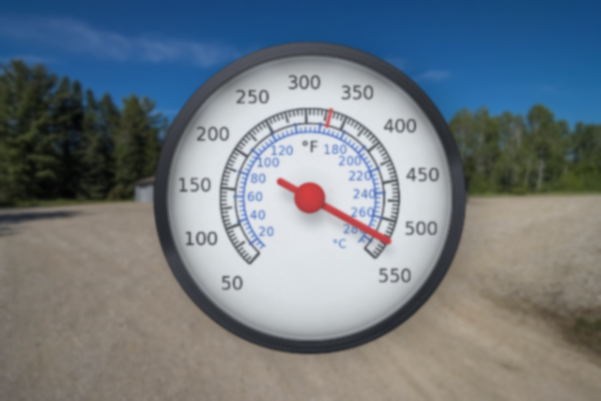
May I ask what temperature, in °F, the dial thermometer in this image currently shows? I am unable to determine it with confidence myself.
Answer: 525 °F
